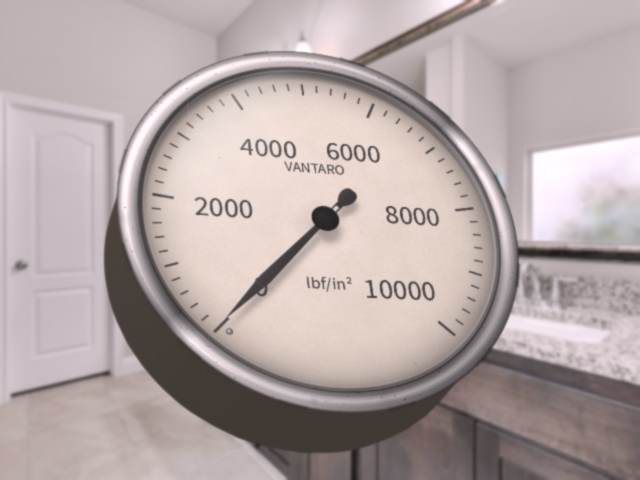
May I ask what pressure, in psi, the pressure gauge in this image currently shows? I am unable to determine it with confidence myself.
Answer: 0 psi
